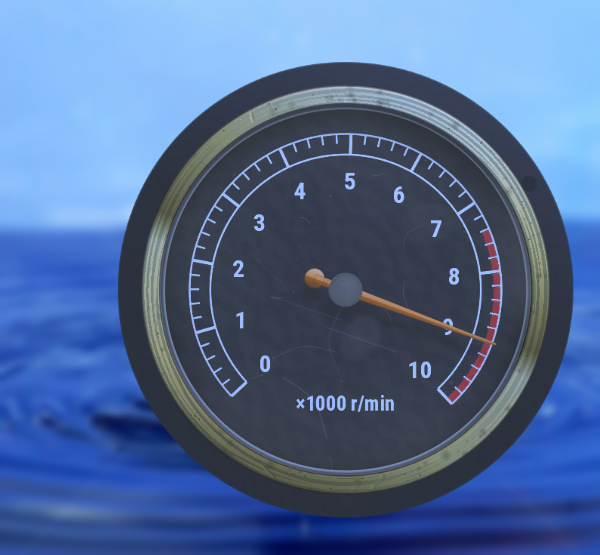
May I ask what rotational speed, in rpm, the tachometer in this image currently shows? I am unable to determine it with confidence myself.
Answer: 9000 rpm
